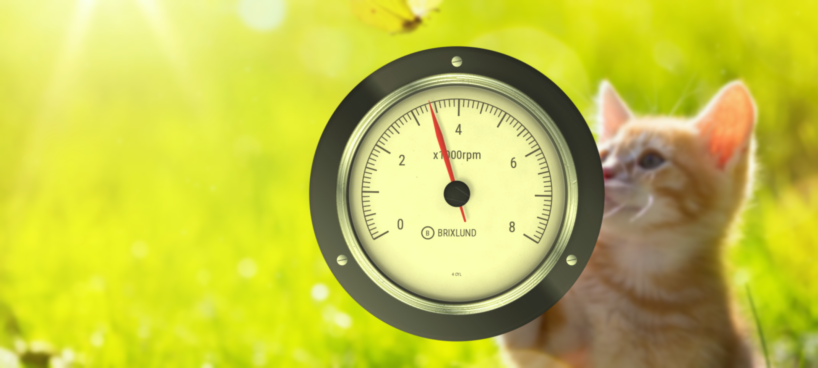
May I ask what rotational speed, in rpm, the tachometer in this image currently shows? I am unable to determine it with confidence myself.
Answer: 3400 rpm
